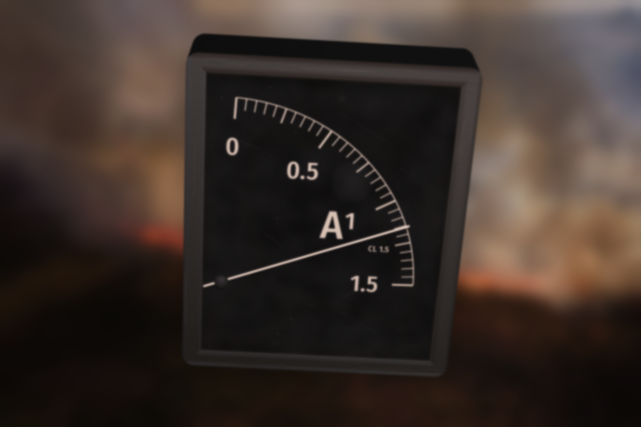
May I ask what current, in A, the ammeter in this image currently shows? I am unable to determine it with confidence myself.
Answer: 1.15 A
